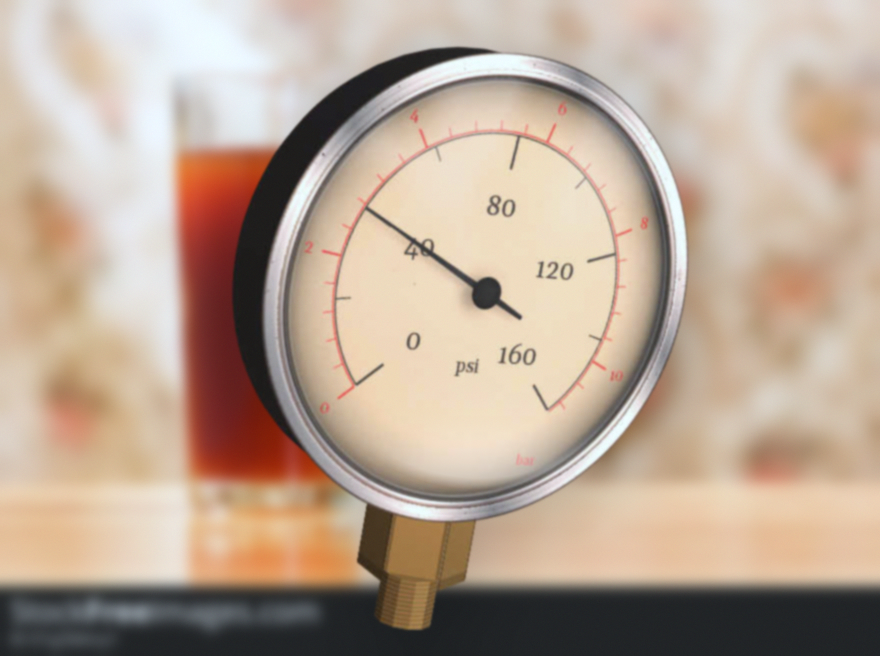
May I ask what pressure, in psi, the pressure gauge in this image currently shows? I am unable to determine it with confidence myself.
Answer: 40 psi
